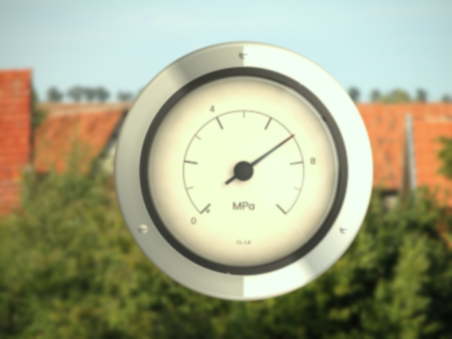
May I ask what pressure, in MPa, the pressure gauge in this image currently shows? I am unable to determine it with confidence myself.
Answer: 7 MPa
